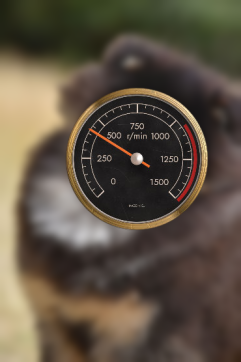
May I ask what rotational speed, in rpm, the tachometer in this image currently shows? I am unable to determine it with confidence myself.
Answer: 425 rpm
